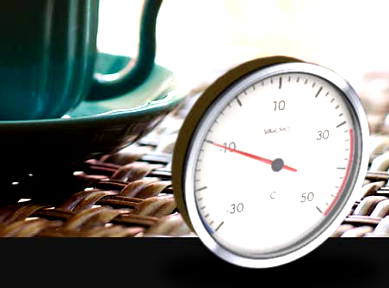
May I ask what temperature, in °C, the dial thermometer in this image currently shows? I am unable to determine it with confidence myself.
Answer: -10 °C
